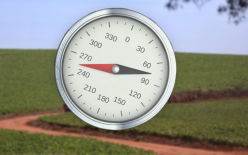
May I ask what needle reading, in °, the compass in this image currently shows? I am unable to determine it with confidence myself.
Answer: 255 °
